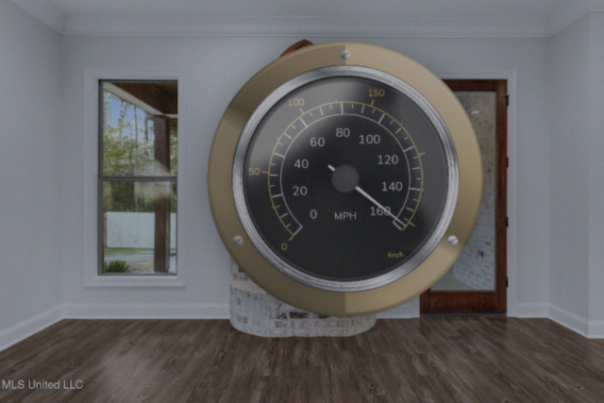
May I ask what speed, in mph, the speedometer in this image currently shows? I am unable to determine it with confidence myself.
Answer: 157.5 mph
